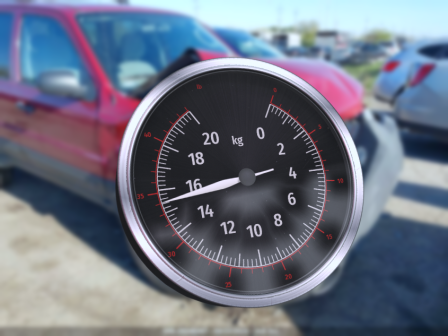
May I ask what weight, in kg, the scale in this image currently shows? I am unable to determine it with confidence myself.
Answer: 15.4 kg
